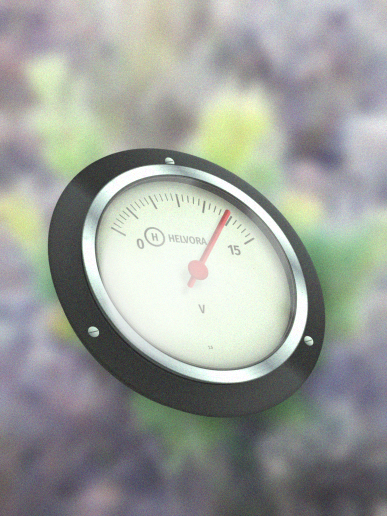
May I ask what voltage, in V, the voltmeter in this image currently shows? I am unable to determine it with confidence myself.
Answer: 12 V
